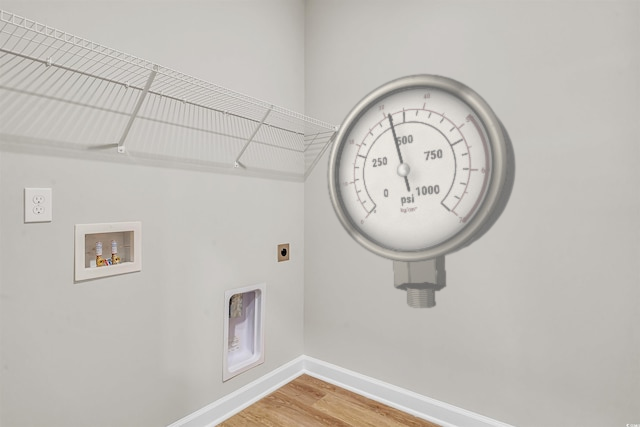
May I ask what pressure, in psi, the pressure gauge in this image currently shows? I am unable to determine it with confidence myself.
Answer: 450 psi
